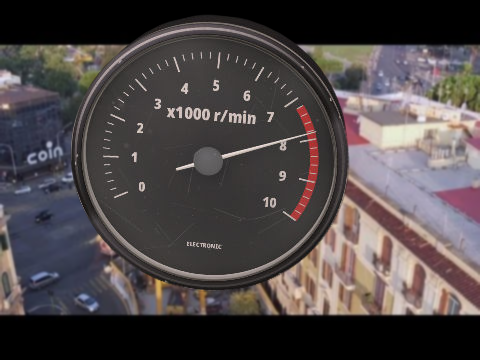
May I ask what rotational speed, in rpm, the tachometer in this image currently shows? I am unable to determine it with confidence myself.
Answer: 7800 rpm
